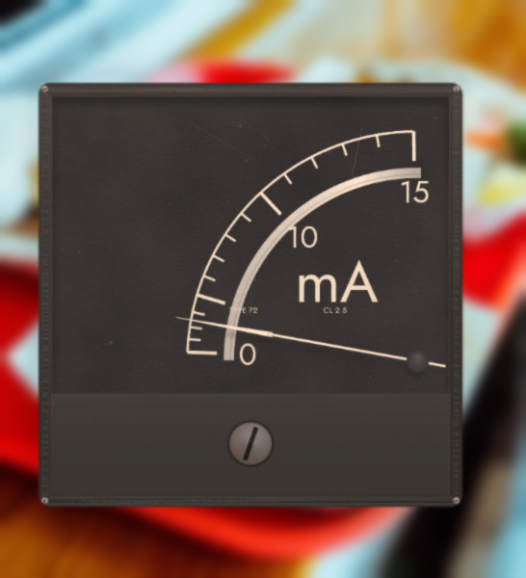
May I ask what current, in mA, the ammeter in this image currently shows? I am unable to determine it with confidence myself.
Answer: 3.5 mA
